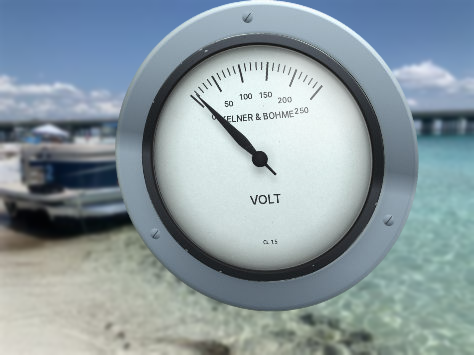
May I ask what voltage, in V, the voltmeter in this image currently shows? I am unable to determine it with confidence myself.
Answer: 10 V
